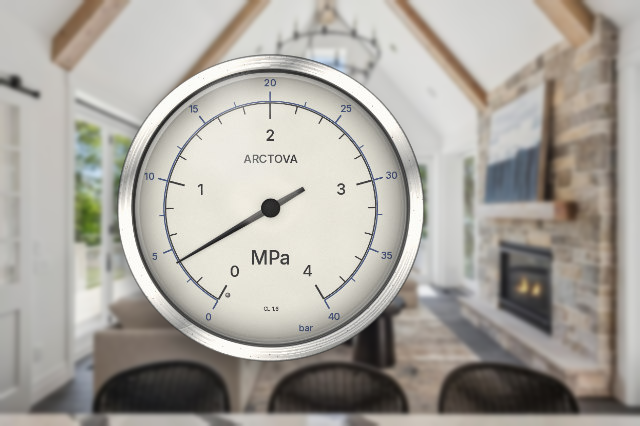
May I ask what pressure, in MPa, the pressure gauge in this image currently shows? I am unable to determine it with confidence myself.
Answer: 0.4 MPa
